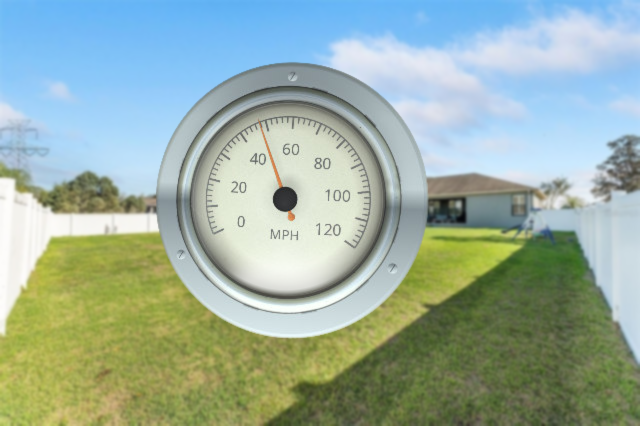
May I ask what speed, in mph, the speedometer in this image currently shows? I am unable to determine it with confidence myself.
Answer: 48 mph
